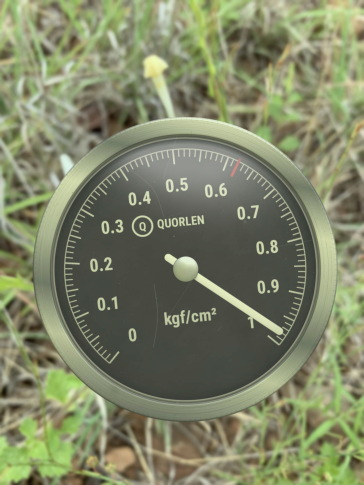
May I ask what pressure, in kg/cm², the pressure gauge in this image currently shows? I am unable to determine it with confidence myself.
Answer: 0.98 kg/cm²
